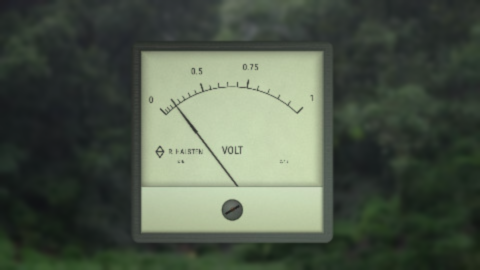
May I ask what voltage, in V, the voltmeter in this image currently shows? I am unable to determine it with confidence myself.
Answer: 0.25 V
